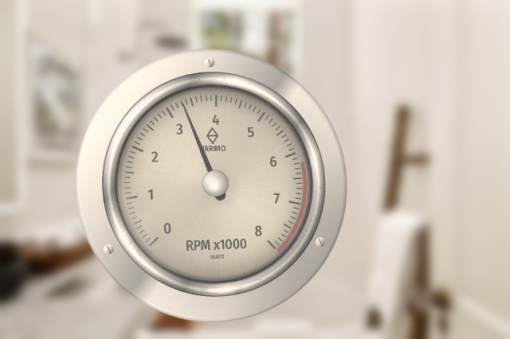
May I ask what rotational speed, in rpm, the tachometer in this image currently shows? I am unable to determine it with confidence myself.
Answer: 3300 rpm
